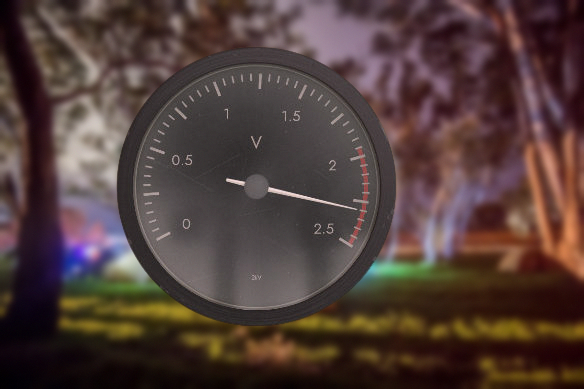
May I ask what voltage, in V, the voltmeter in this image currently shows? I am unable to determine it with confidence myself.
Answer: 2.3 V
